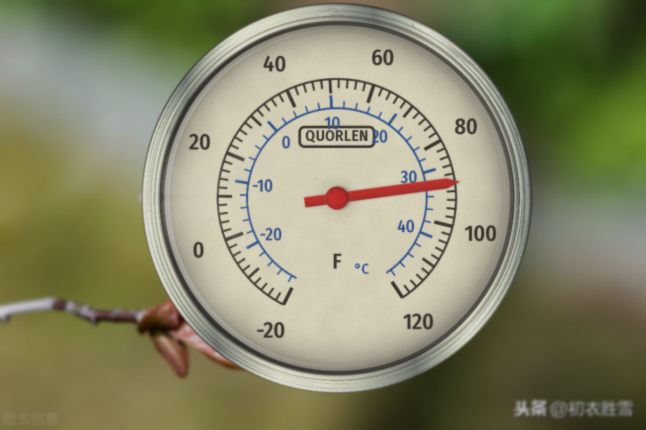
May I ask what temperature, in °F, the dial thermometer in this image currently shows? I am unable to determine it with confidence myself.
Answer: 90 °F
